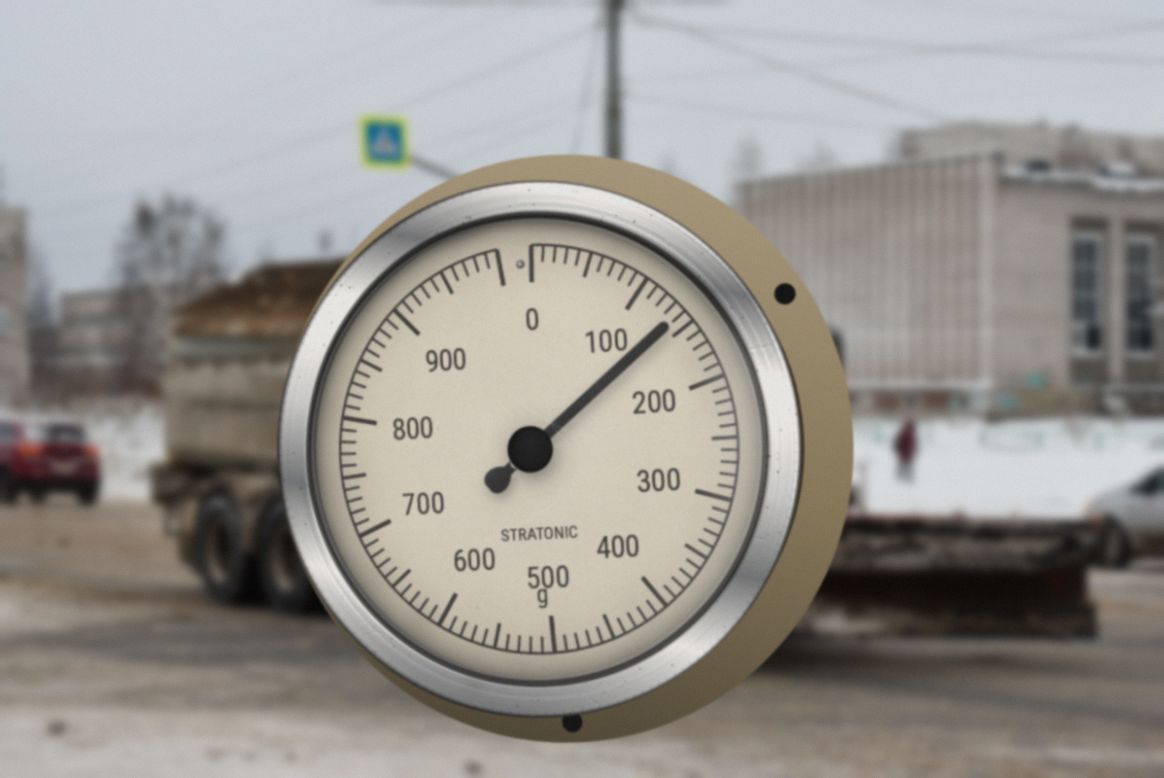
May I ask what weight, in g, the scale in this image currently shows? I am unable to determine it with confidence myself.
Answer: 140 g
